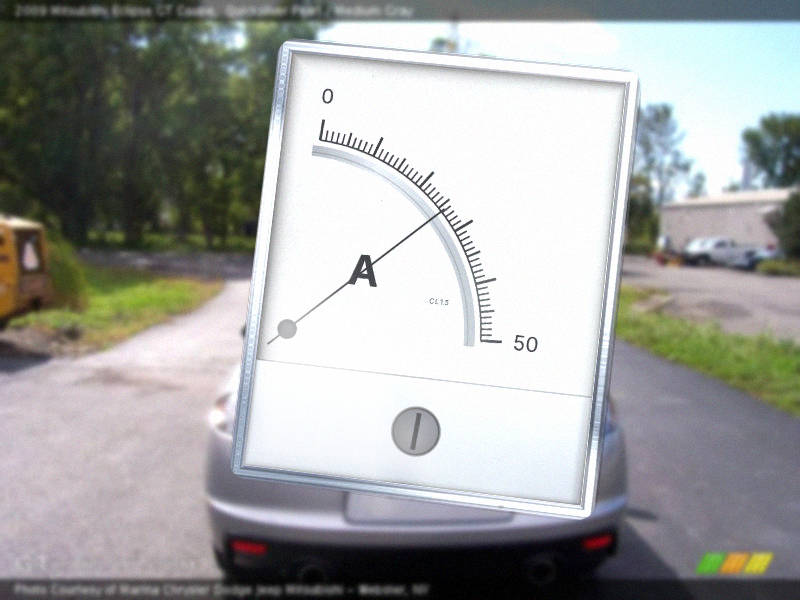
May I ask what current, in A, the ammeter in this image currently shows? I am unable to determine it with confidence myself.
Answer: 26 A
